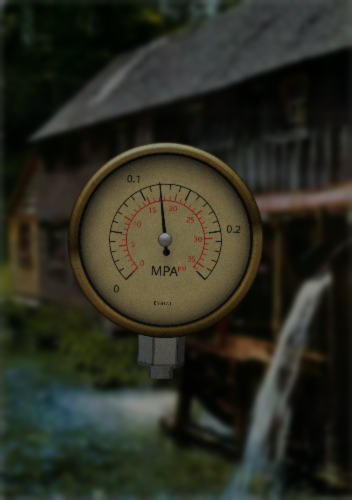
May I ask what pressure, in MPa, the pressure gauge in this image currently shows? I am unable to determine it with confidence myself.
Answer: 0.12 MPa
